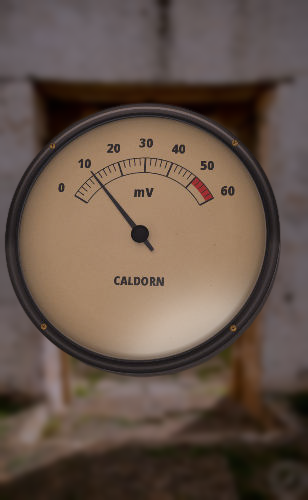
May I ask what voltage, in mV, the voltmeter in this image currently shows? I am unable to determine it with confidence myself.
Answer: 10 mV
